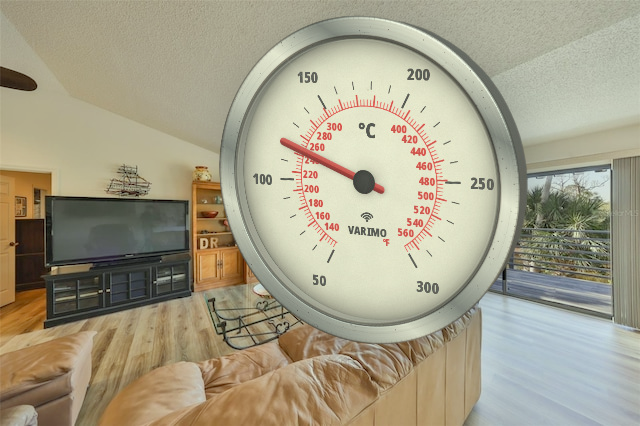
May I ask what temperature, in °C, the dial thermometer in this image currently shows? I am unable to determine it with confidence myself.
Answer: 120 °C
